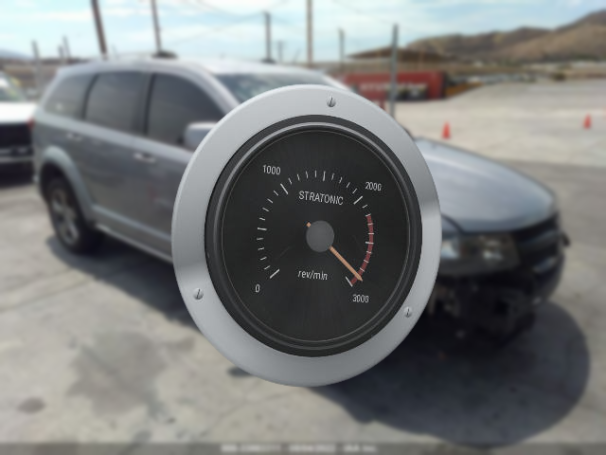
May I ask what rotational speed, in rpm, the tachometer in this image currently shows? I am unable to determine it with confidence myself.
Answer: 2900 rpm
